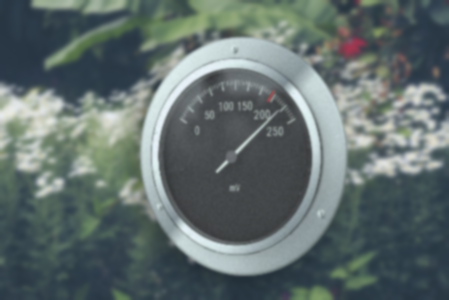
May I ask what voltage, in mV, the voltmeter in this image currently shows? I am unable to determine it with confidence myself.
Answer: 225 mV
